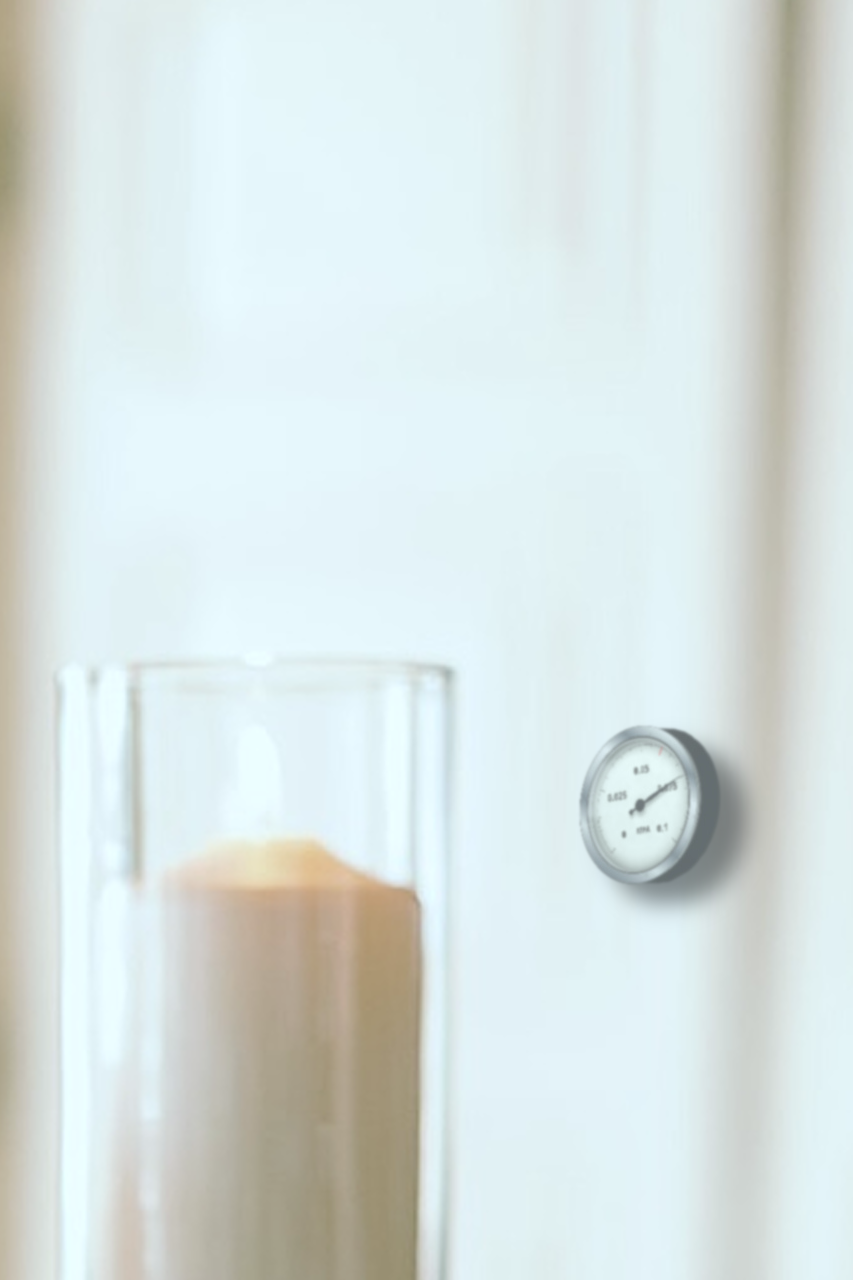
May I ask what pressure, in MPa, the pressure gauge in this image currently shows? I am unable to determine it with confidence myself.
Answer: 0.075 MPa
